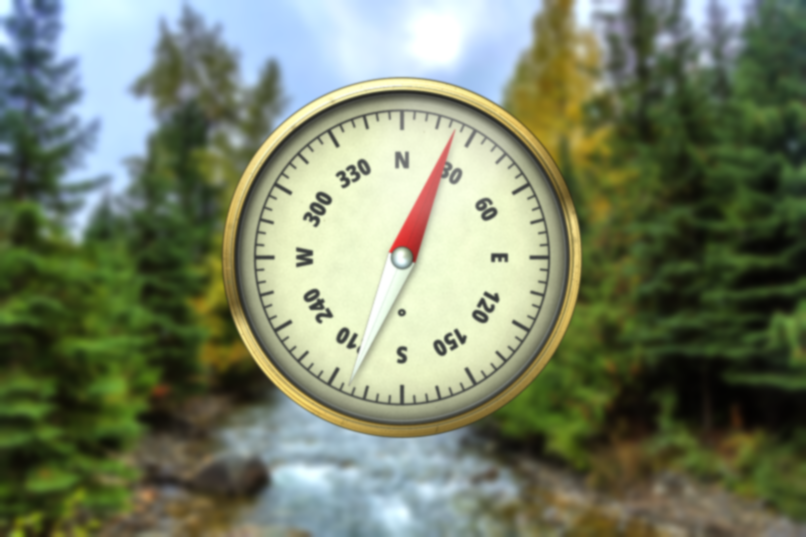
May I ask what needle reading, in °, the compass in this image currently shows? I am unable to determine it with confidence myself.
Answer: 22.5 °
